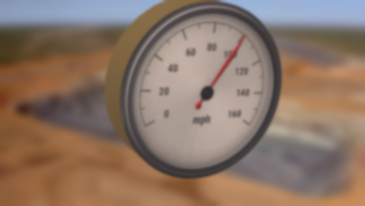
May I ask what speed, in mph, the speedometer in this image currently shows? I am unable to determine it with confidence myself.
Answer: 100 mph
